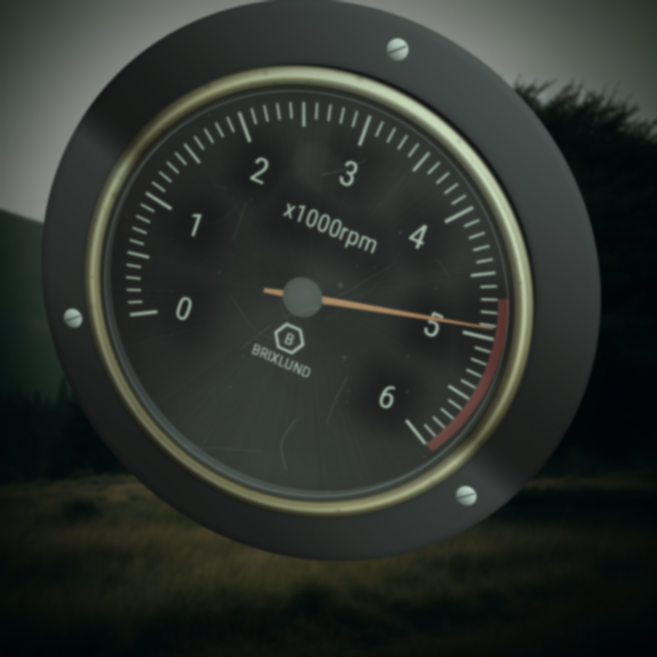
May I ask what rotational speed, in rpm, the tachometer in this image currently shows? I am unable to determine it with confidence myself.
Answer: 4900 rpm
